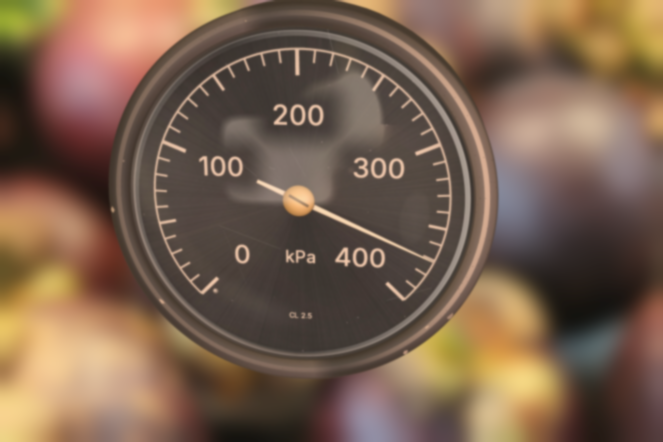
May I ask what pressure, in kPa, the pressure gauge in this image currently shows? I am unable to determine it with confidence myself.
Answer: 370 kPa
